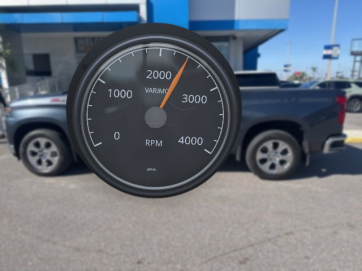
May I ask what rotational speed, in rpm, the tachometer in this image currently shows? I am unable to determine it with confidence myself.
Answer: 2400 rpm
